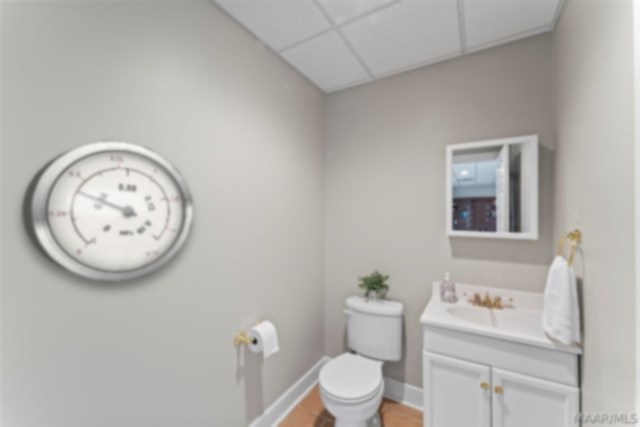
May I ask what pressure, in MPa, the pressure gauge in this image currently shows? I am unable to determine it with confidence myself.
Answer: 0.04 MPa
